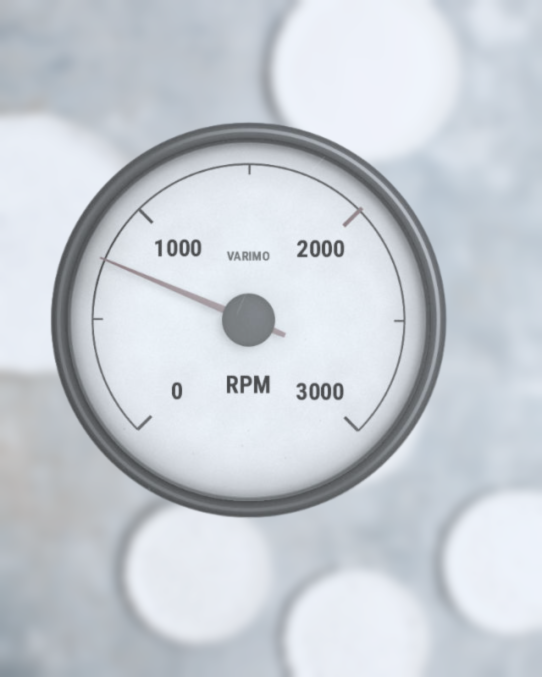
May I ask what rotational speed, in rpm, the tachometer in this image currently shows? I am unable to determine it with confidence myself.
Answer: 750 rpm
